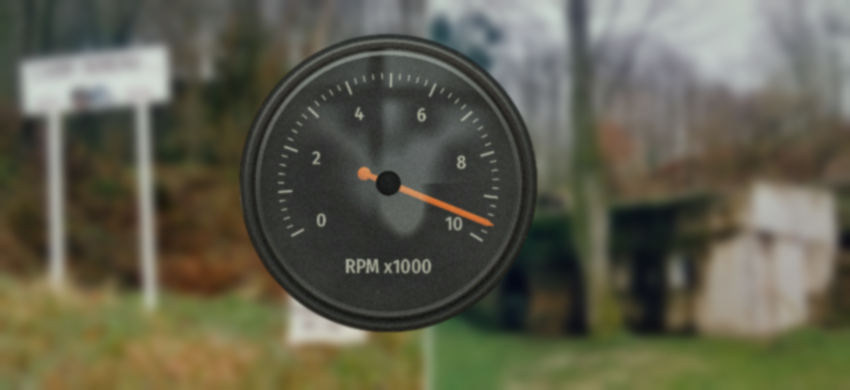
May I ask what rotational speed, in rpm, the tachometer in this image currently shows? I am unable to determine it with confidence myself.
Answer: 9600 rpm
